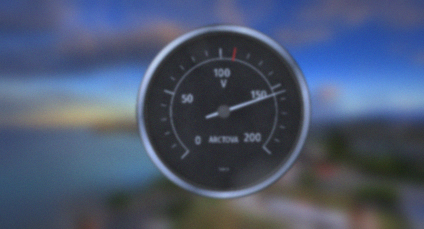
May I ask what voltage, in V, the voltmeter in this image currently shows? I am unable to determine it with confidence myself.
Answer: 155 V
